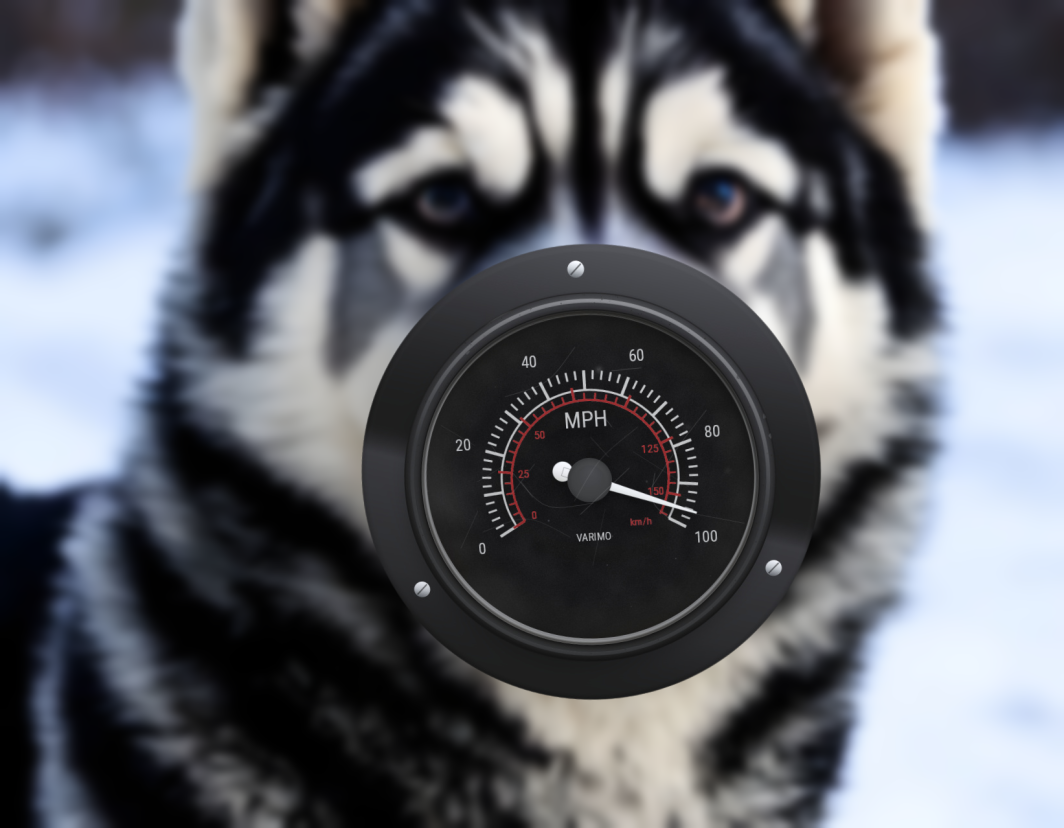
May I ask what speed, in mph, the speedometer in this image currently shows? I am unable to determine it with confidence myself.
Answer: 96 mph
